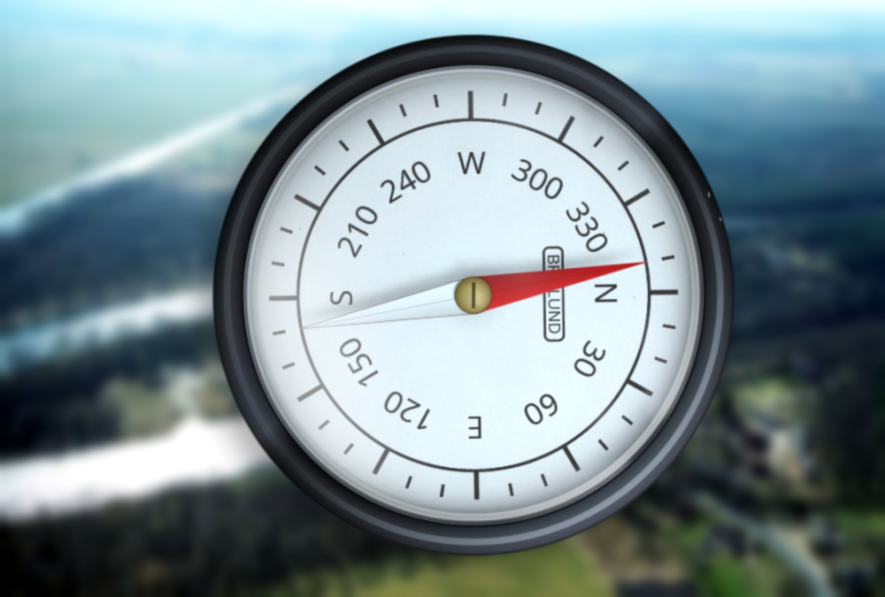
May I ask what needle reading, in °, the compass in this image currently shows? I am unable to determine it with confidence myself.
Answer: 350 °
